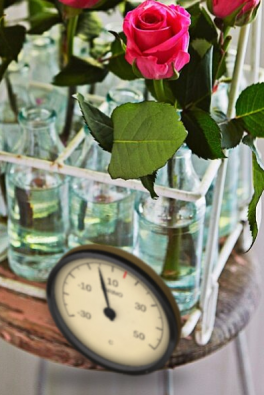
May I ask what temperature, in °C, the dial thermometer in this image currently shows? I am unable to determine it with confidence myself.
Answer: 5 °C
